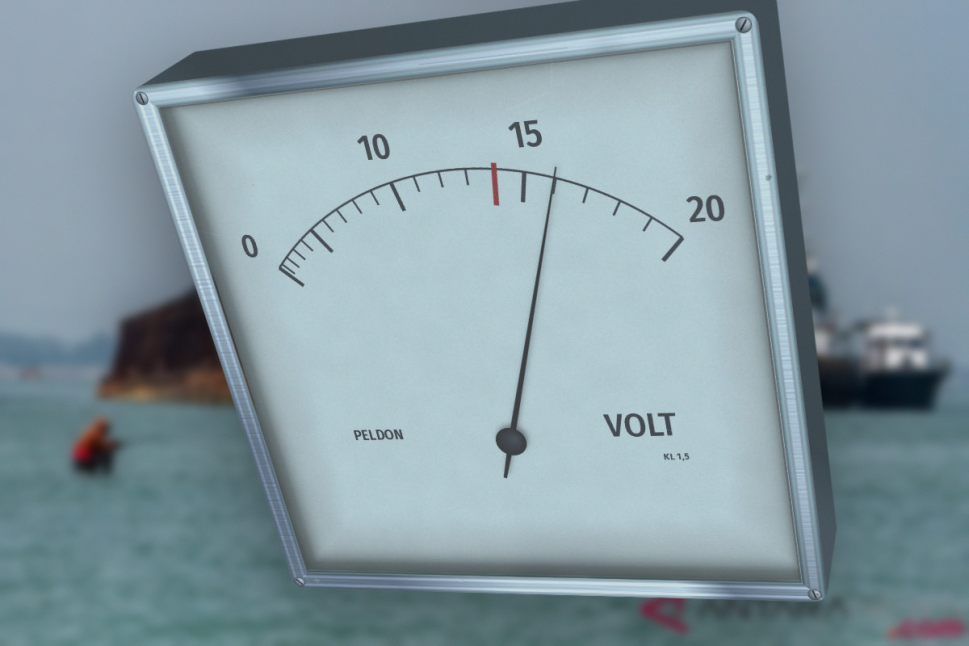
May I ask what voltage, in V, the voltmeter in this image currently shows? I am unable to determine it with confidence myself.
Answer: 16 V
